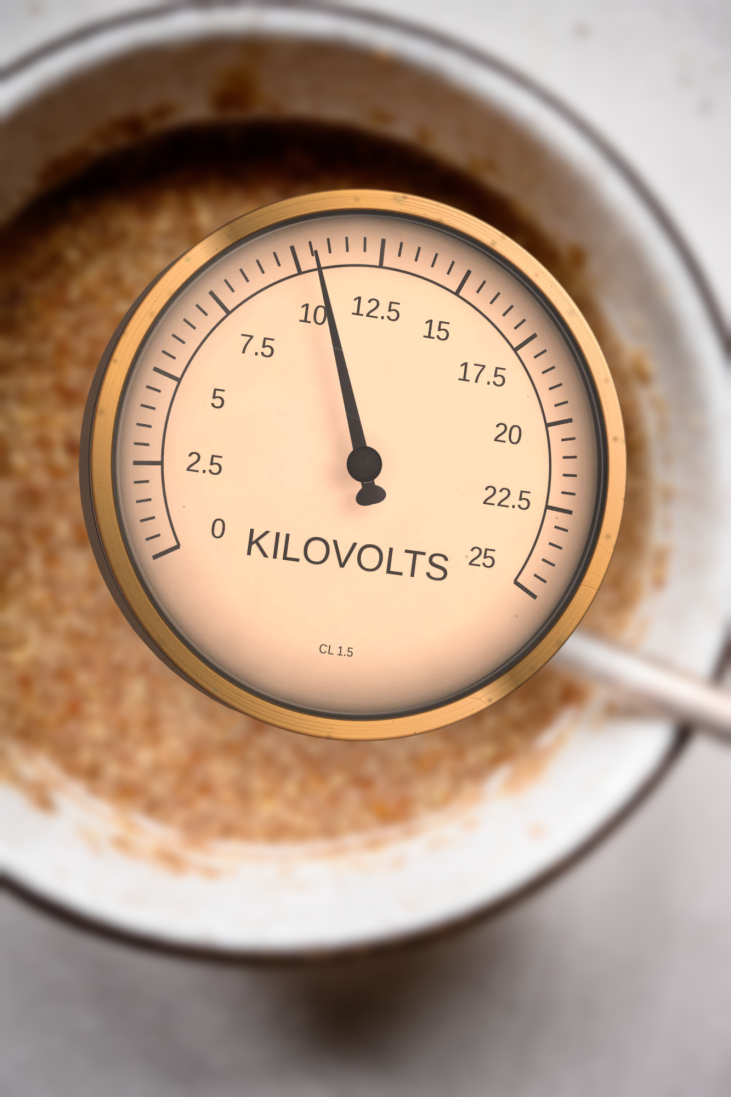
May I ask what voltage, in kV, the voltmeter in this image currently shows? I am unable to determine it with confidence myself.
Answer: 10.5 kV
